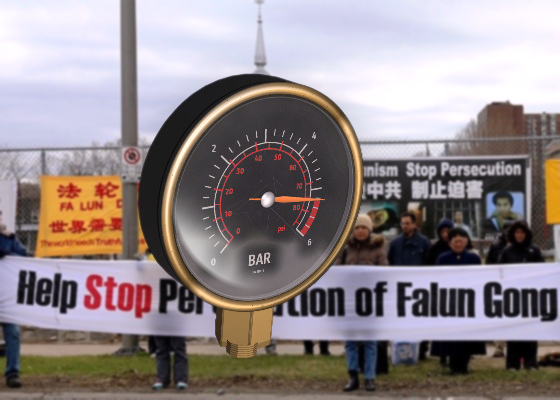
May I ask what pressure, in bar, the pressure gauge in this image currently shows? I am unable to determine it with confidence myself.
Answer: 5.2 bar
